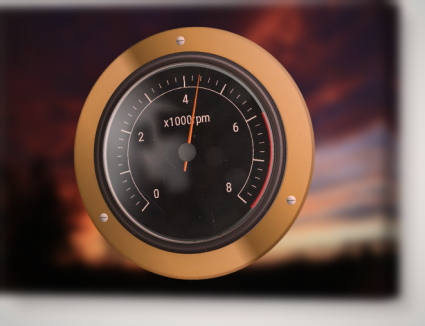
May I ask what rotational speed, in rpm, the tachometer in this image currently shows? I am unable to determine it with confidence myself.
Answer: 4400 rpm
